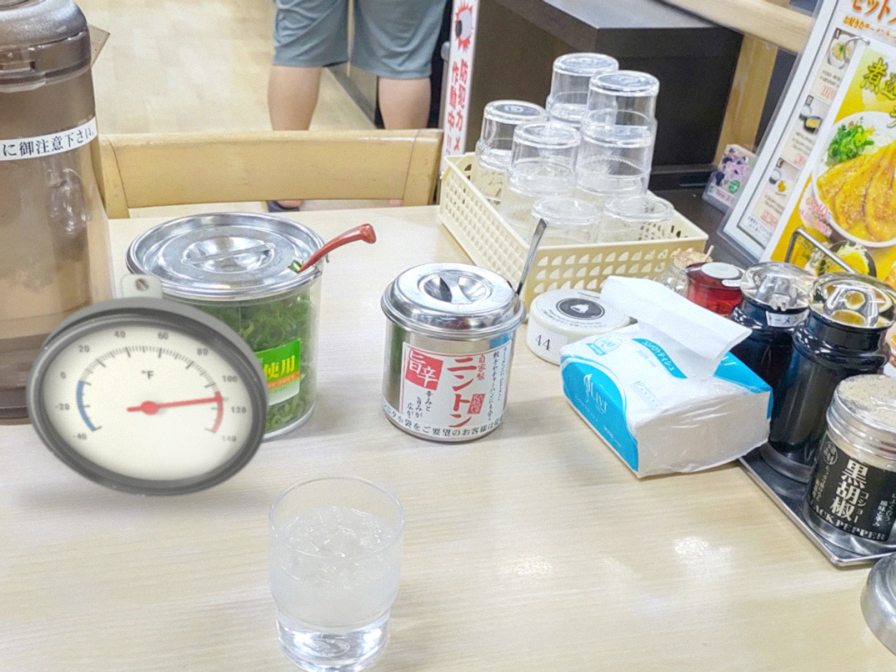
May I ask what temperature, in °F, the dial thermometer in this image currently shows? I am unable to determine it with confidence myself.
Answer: 110 °F
